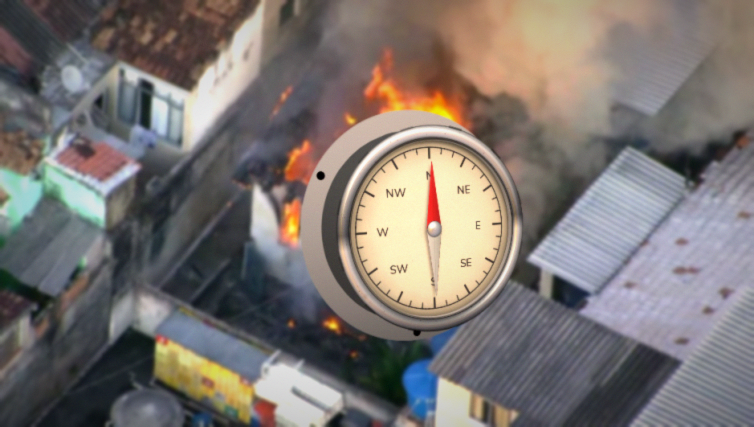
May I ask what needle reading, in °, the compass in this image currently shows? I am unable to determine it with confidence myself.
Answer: 0 °
